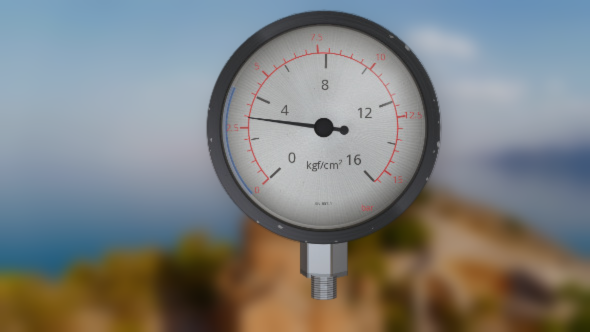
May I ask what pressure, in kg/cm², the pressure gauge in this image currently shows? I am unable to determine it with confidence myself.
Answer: 3 kg/cm²
